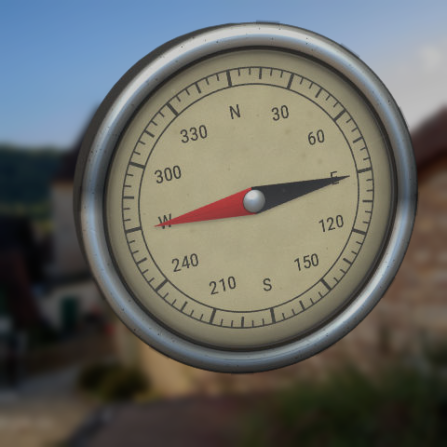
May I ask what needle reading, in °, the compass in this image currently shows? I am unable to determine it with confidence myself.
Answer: 270 °
